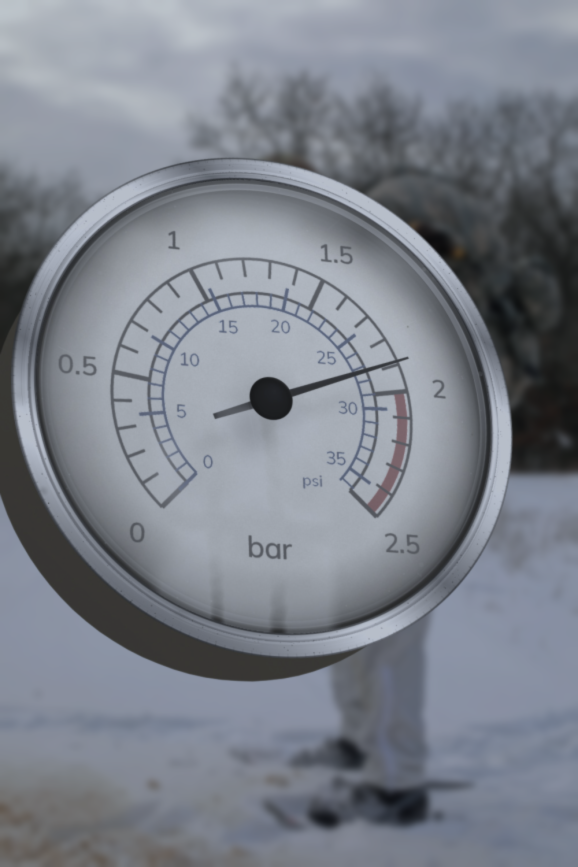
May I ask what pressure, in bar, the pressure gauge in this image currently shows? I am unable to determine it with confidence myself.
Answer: 1.9 bar
